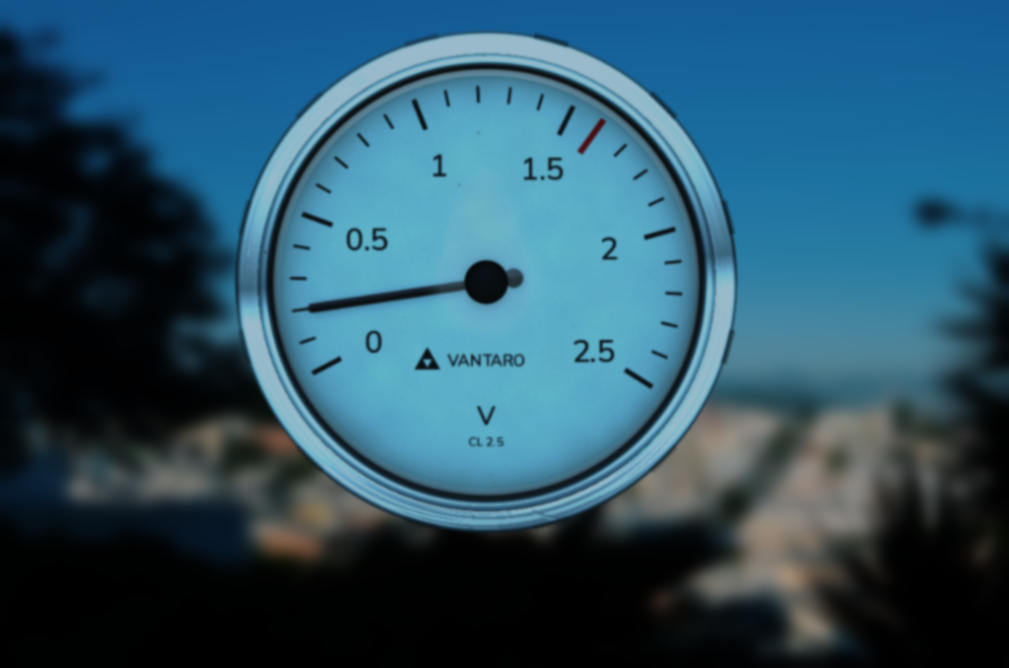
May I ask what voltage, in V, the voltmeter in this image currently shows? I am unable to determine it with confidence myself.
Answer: 0.2 V
